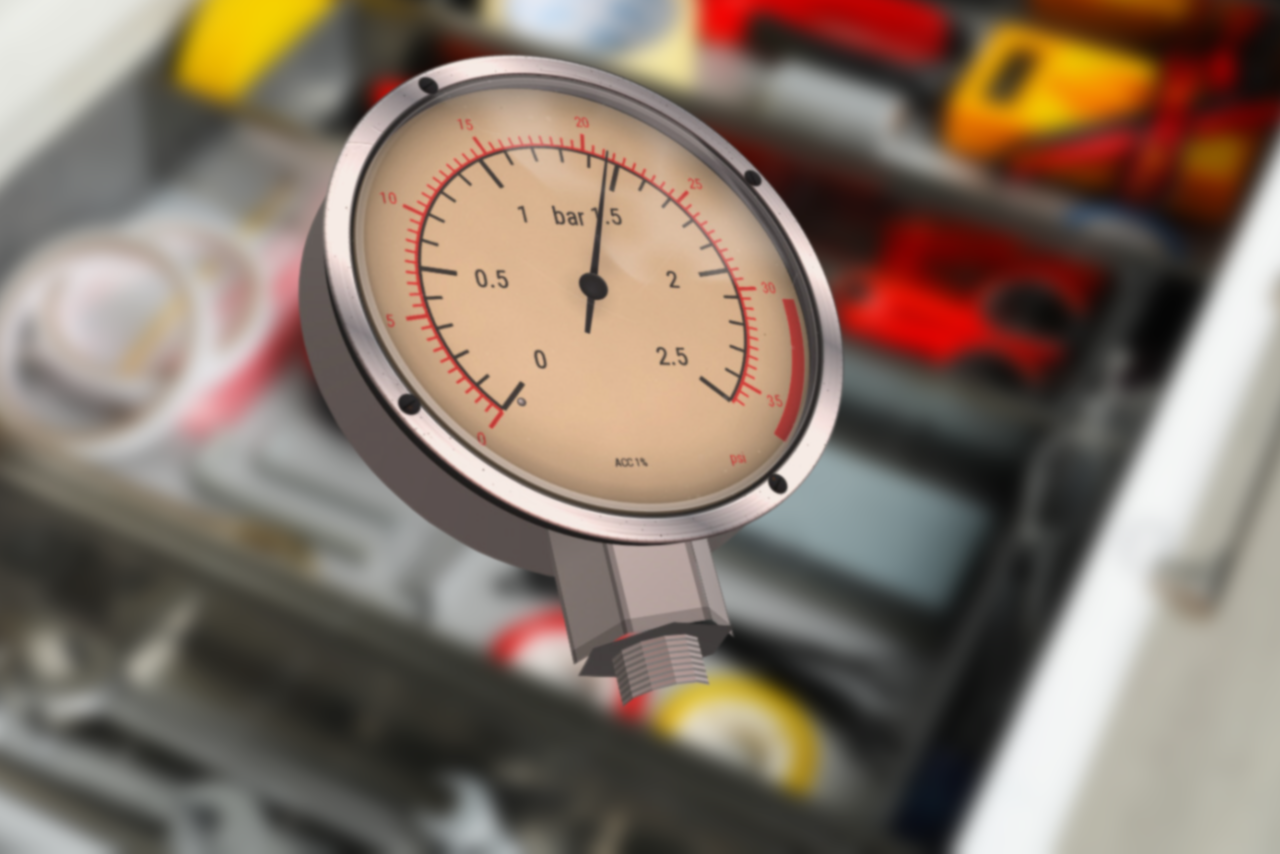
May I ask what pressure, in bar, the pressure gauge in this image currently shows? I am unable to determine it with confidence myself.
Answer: 1.45 bar
